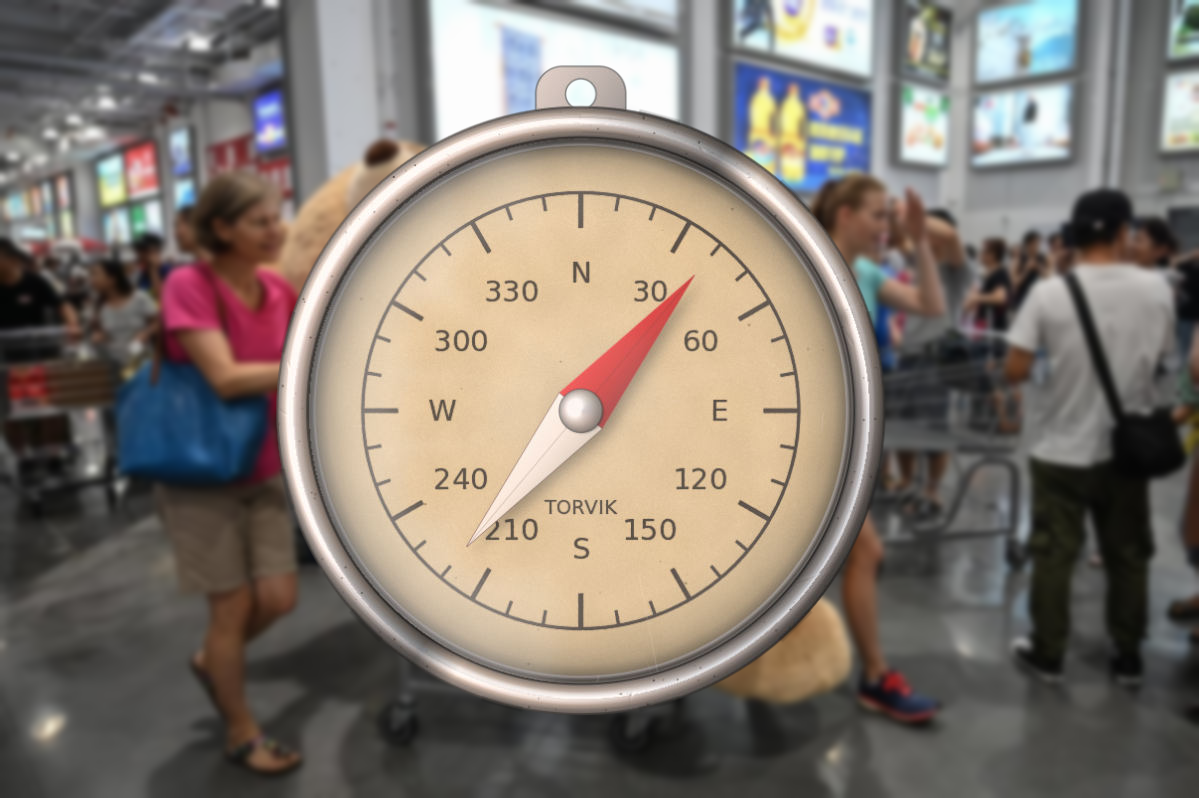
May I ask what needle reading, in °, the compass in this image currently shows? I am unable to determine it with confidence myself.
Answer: 40 °
